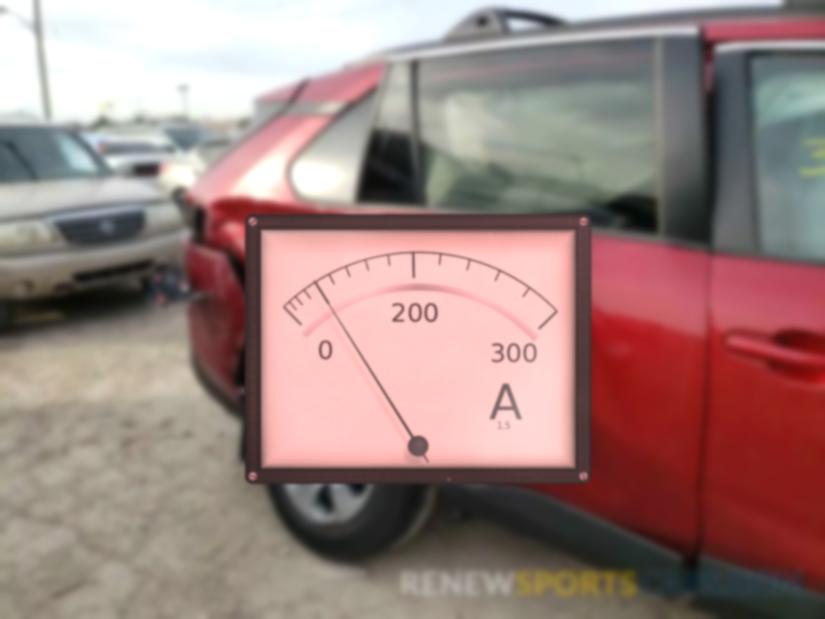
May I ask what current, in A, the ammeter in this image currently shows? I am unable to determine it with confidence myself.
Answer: 100 A
